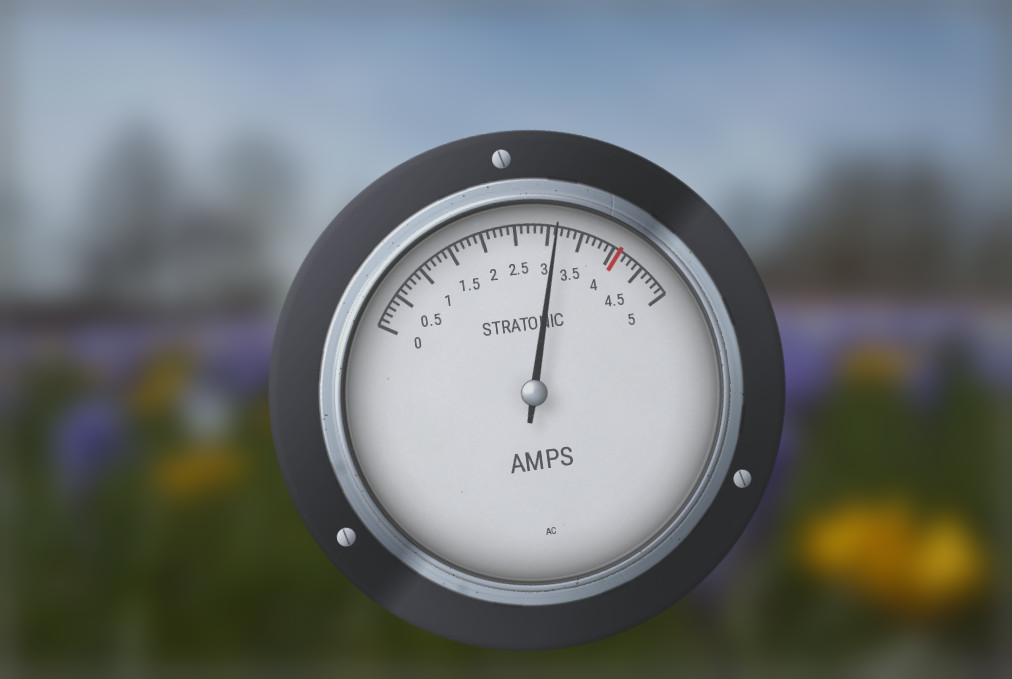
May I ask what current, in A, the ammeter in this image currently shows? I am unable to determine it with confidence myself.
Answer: 3.1 A
